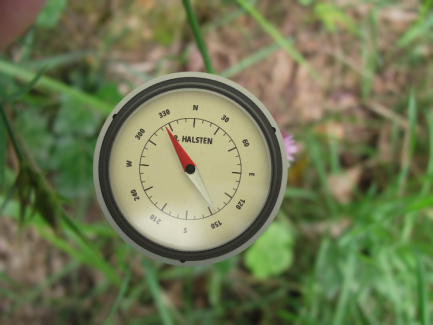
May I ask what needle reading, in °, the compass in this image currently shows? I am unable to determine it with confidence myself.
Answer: 325 °
